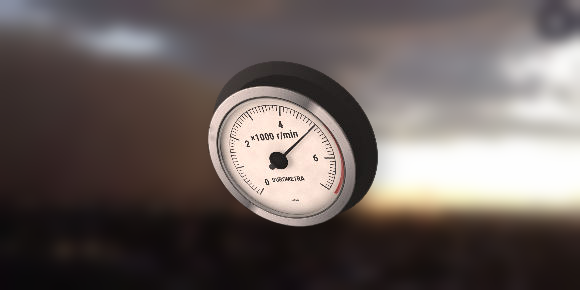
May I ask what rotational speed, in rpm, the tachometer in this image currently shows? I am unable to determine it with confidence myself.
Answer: 5000 rpm
